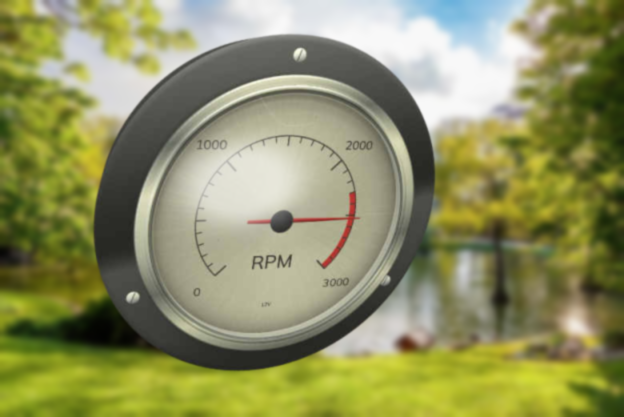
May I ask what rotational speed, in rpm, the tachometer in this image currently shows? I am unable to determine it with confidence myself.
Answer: 2500 rpm
